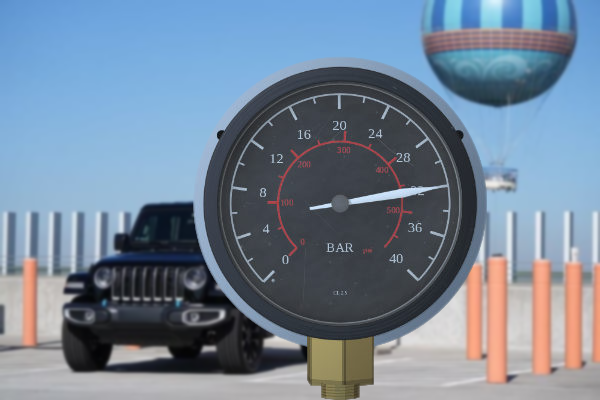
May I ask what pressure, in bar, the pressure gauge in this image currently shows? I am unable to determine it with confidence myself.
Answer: 32 bar
